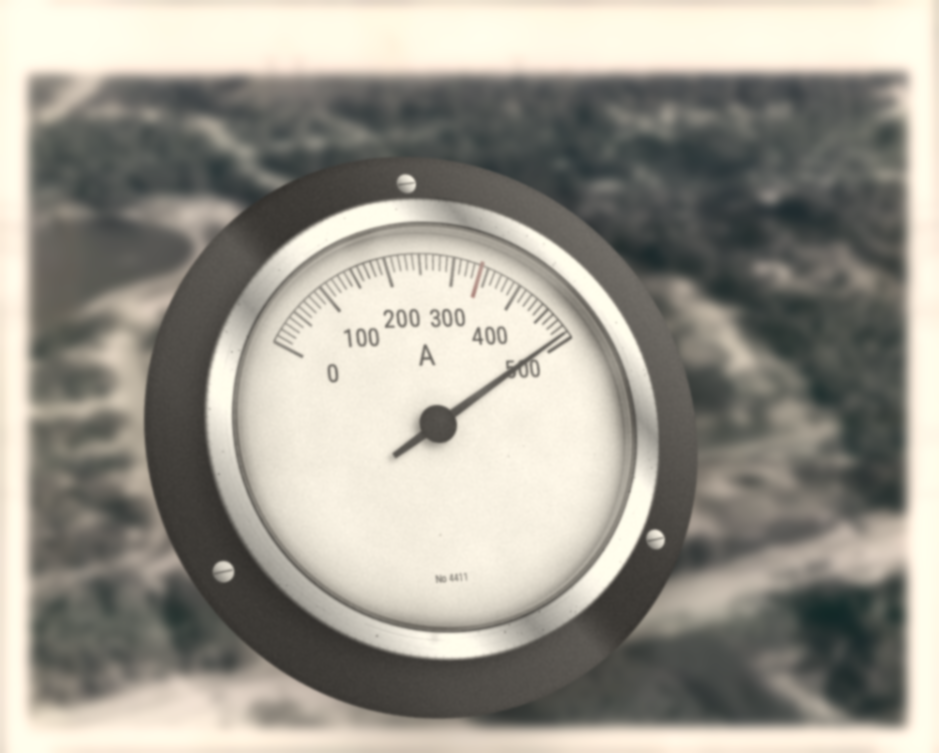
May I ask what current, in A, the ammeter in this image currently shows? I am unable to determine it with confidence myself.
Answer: 490 A
